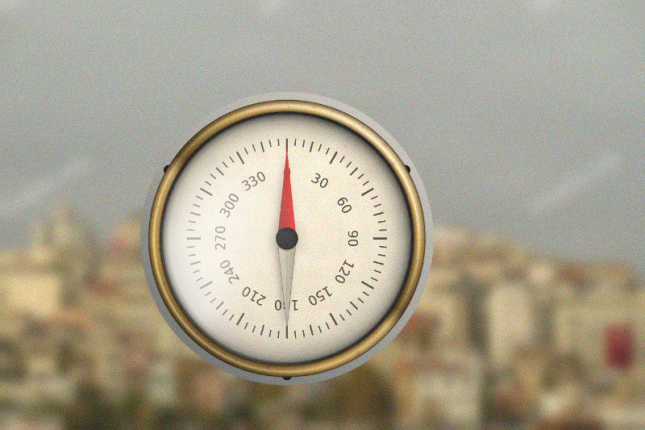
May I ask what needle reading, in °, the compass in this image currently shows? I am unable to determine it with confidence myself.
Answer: 0 °
